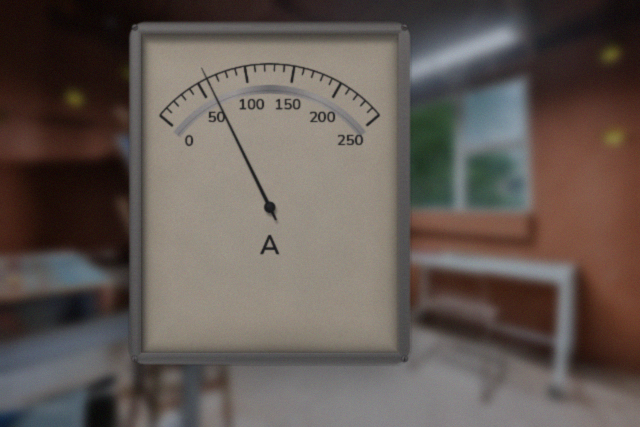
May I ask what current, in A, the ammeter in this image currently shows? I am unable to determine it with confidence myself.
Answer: 60 A
